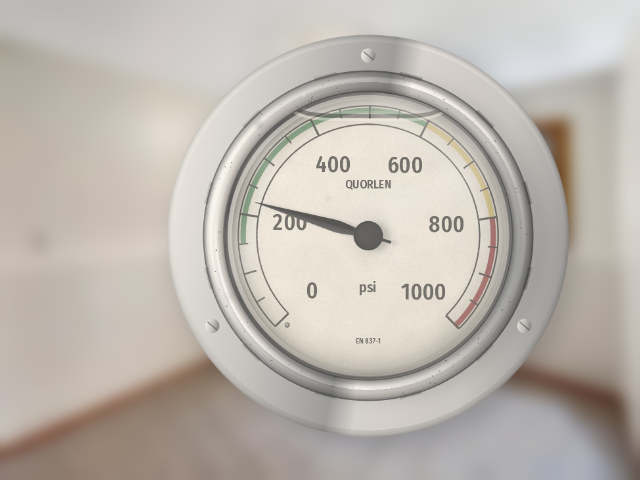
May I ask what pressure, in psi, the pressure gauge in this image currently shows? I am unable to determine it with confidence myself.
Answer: 225 psi
